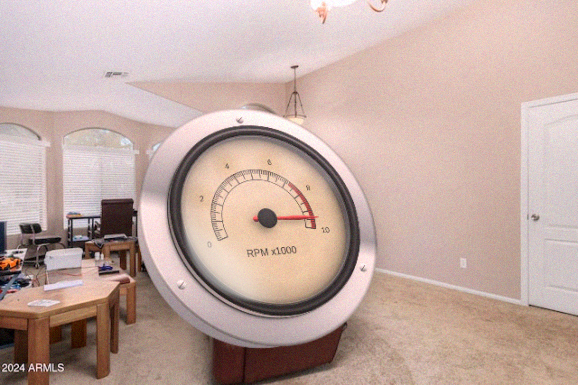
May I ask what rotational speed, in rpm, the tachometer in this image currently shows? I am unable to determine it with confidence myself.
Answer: 9500 rpm
